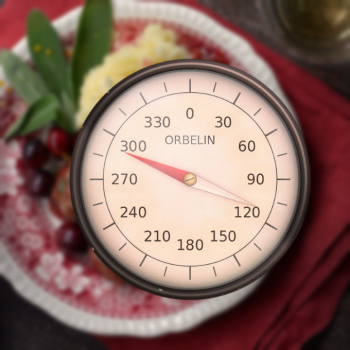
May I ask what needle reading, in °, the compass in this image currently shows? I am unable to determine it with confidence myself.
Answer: 292.5 °
